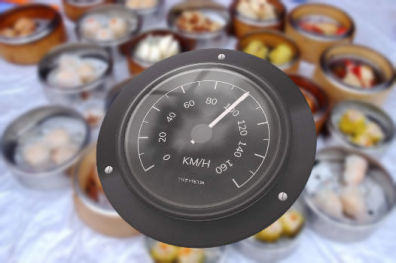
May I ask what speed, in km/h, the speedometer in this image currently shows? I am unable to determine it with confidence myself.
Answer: 100 km/h
